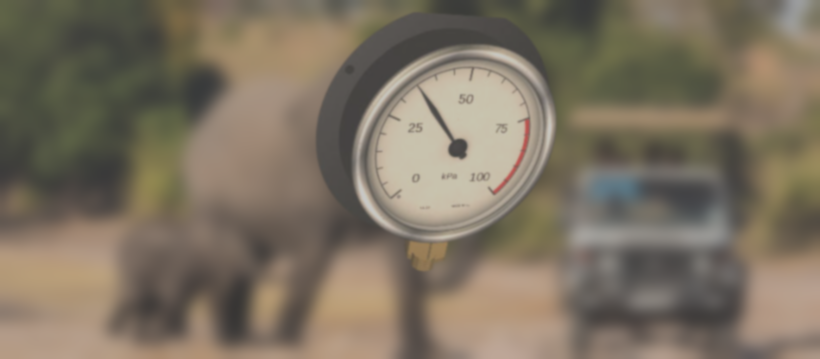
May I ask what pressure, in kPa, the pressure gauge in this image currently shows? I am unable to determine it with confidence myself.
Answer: 35 kPa
